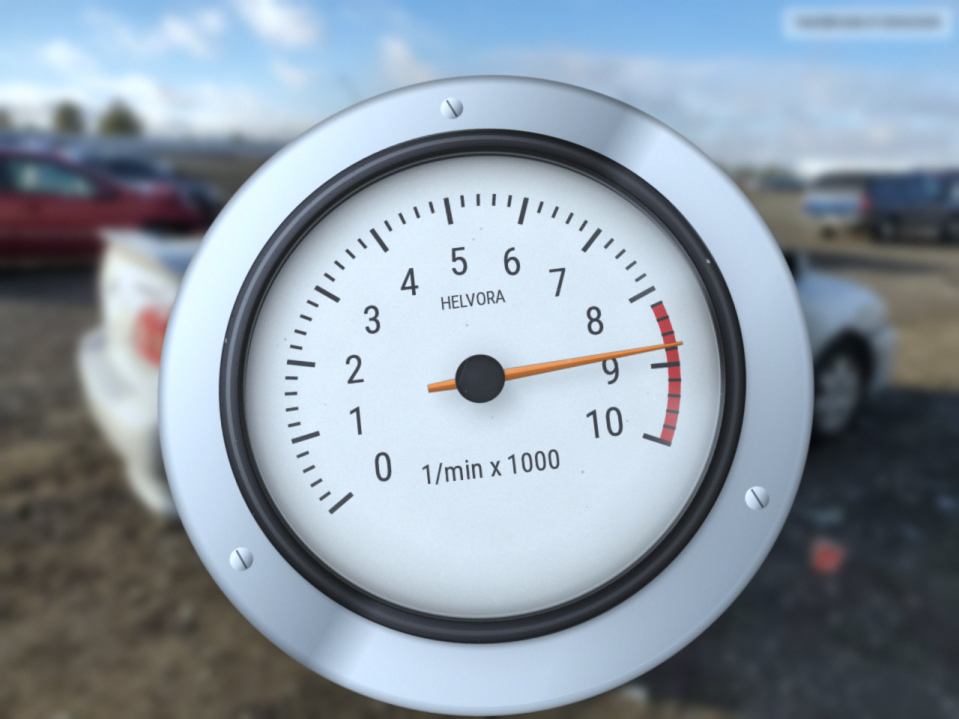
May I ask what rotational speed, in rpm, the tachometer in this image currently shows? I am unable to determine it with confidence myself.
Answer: 8800 rpm
